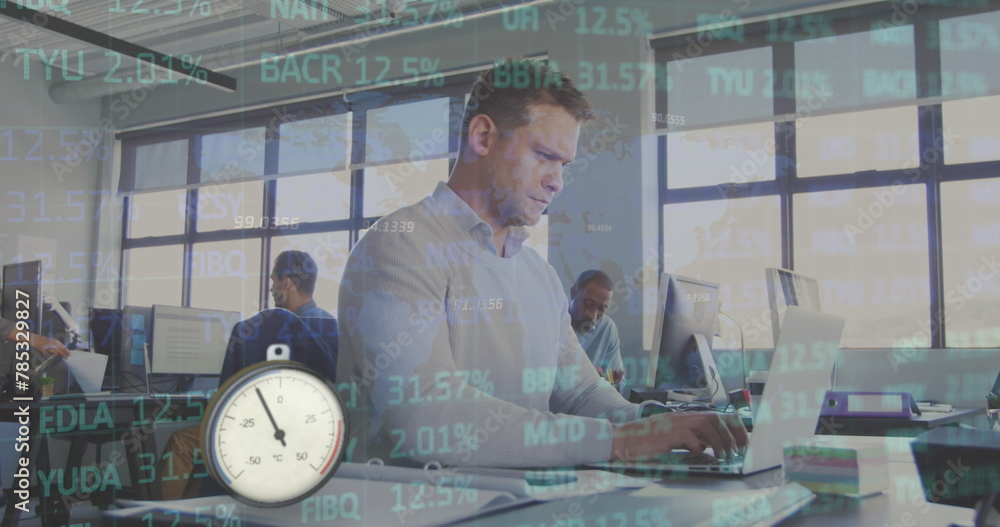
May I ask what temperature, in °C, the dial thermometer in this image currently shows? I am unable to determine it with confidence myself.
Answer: -10 °C
